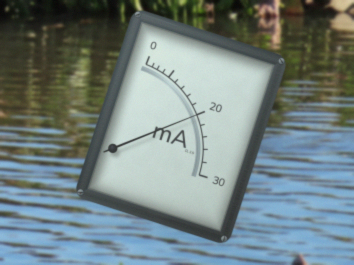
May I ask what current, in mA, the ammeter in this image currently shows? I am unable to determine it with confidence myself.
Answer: 20 mA
